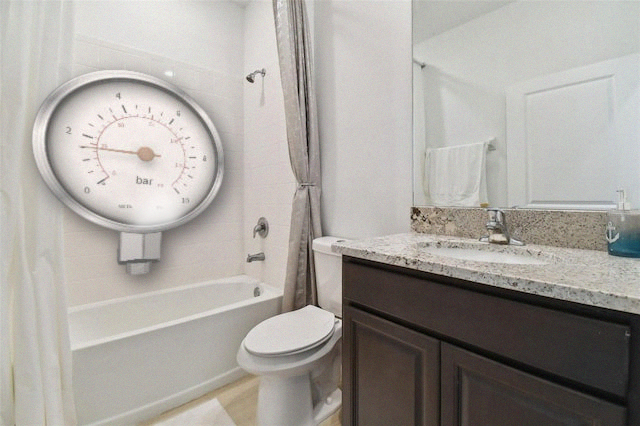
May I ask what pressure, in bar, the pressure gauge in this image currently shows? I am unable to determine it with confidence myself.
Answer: 1.5 bar
